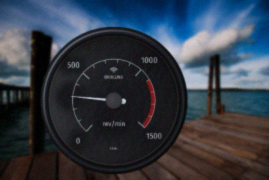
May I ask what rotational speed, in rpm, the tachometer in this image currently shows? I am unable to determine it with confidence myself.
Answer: 300 rpm
